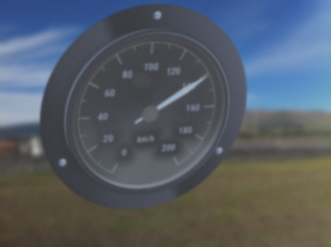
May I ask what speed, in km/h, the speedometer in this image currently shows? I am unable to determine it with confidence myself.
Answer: 140 km/h
